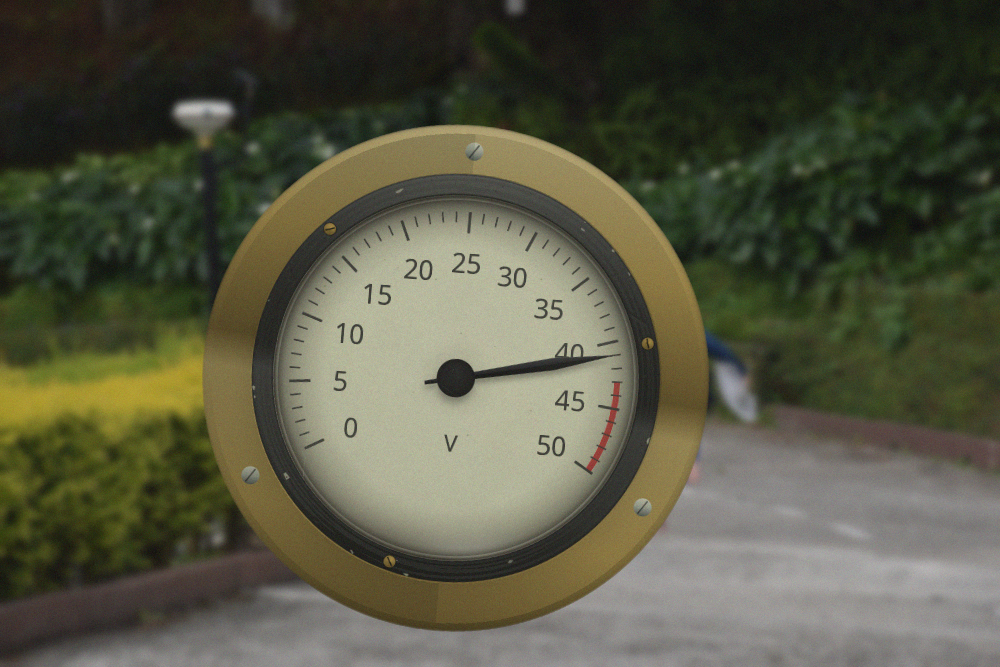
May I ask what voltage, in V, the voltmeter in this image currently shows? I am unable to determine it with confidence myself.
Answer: 41 V
